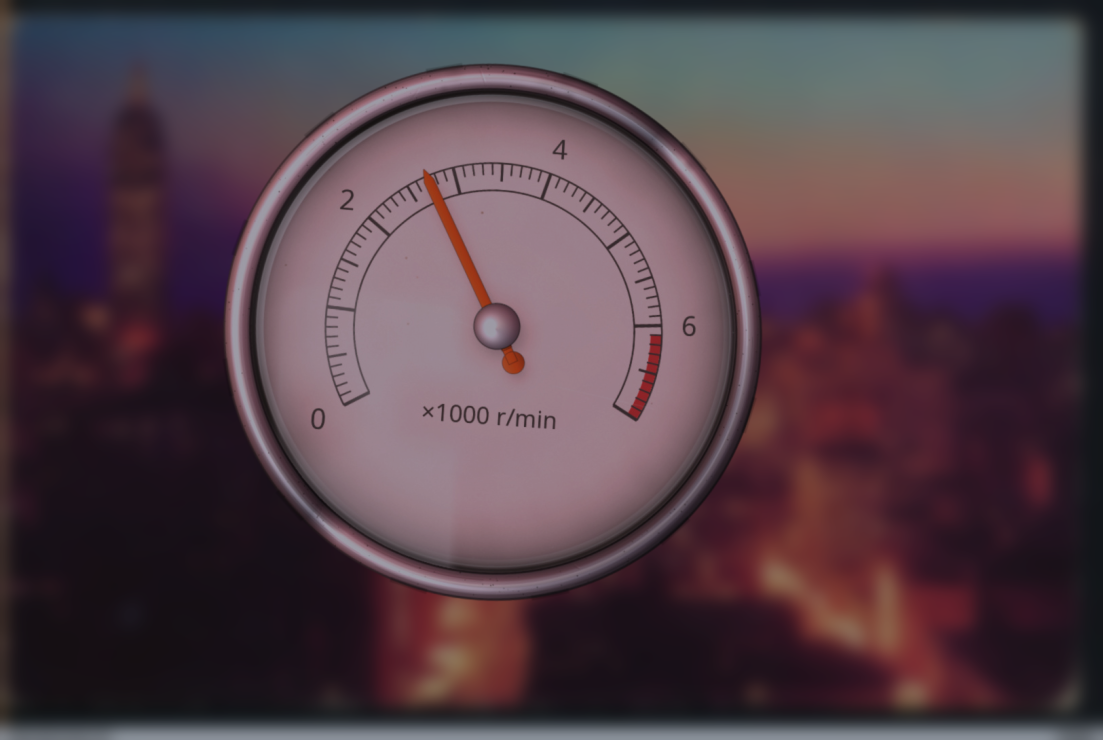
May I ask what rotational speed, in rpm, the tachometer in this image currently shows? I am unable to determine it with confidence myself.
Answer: 2700 rpm
